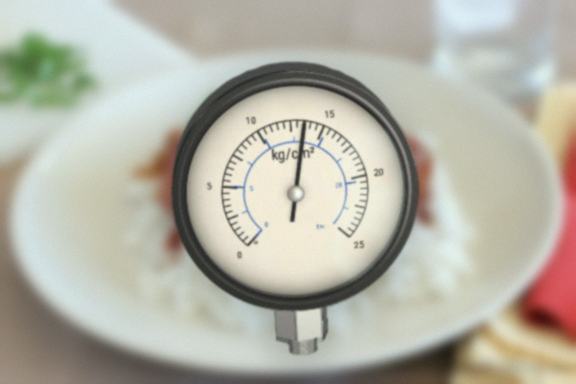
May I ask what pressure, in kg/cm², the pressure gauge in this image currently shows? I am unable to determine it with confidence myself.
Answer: 13.5 kg/cm²
